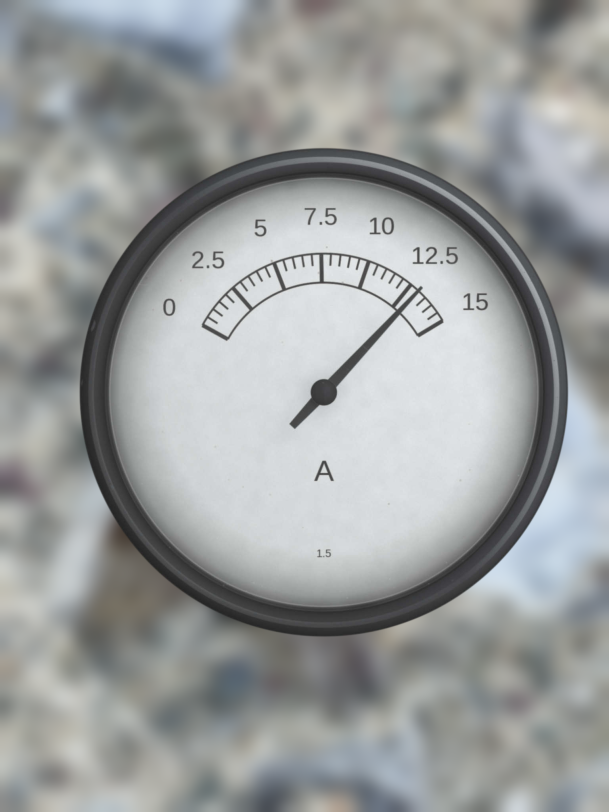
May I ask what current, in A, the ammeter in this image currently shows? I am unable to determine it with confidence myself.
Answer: 13 A
